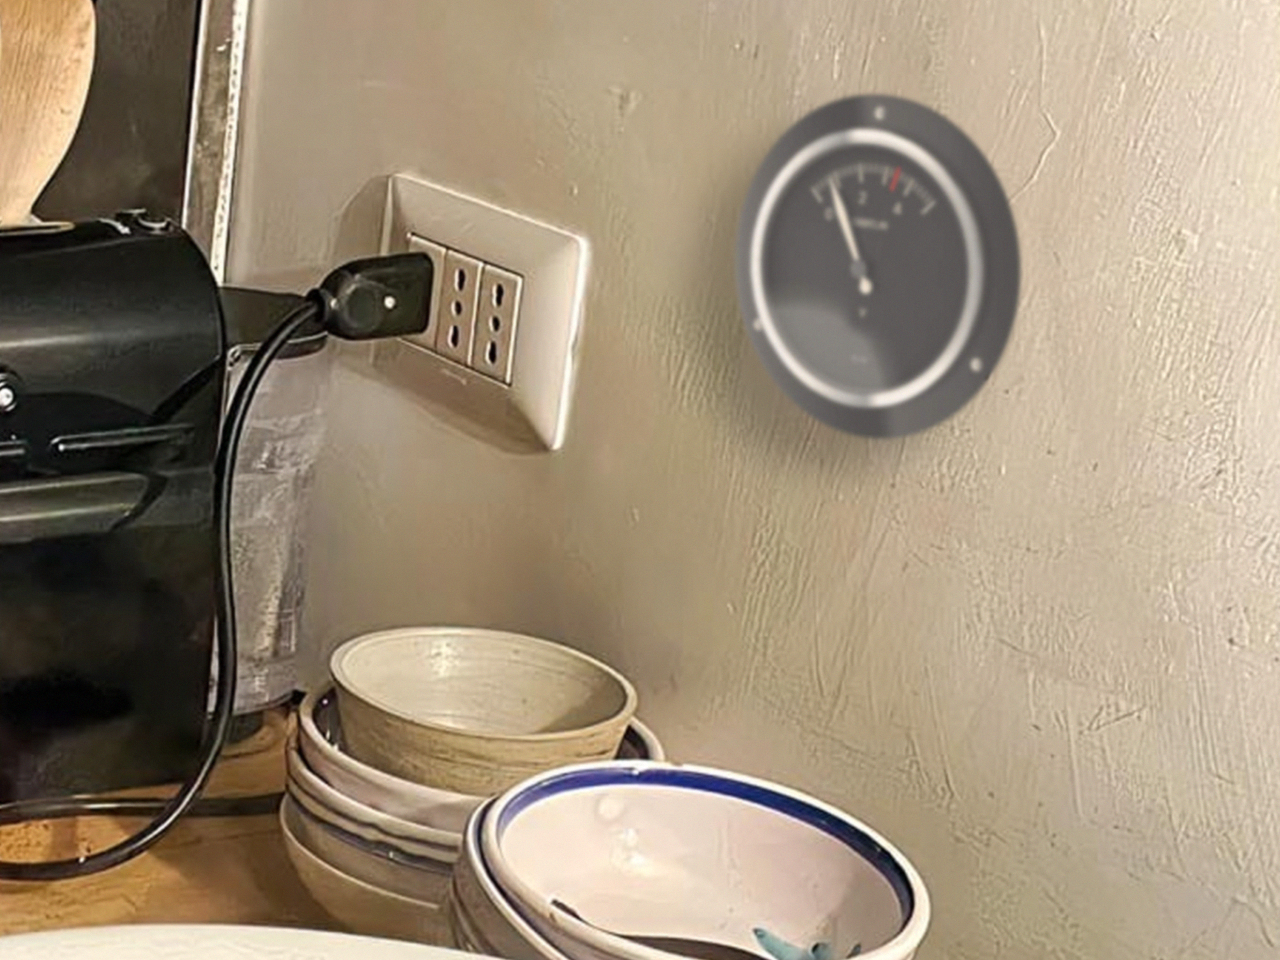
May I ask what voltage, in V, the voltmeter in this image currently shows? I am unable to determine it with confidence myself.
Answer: 1 V
